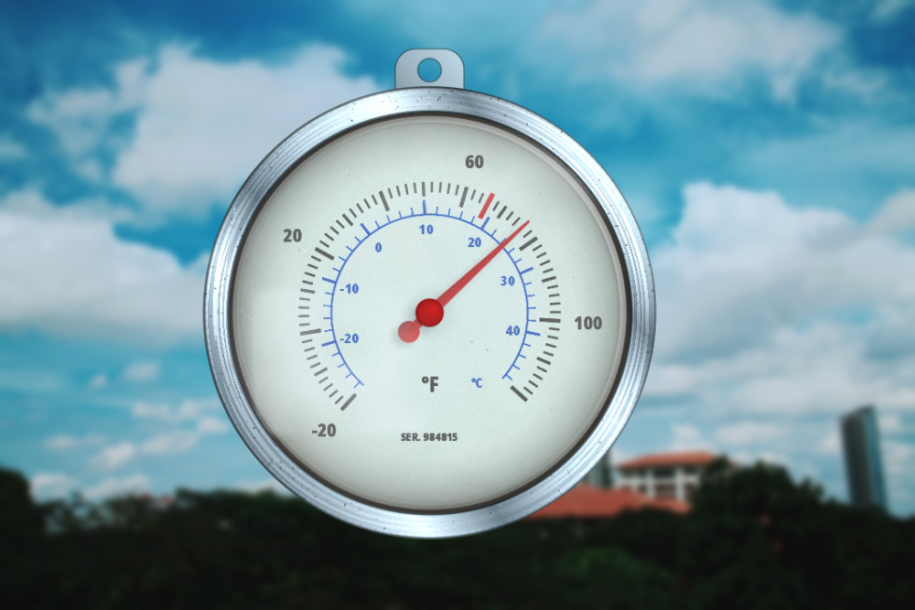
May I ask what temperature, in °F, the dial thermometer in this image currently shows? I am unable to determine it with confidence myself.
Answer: 76 °F
